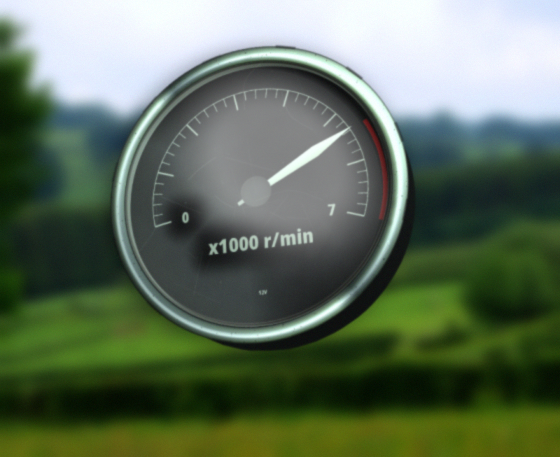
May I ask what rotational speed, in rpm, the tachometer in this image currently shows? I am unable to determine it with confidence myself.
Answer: 5400 rpm
